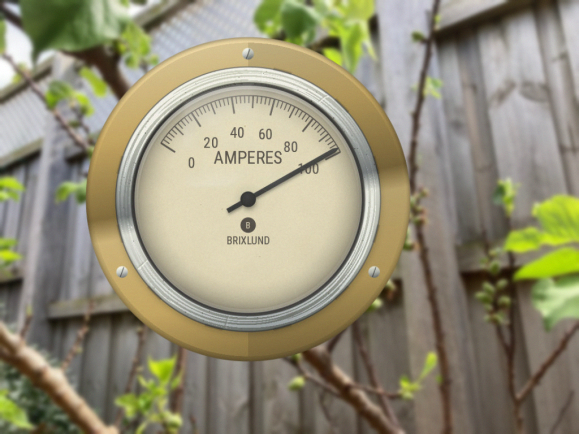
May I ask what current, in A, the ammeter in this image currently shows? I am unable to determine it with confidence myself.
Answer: 98 A
